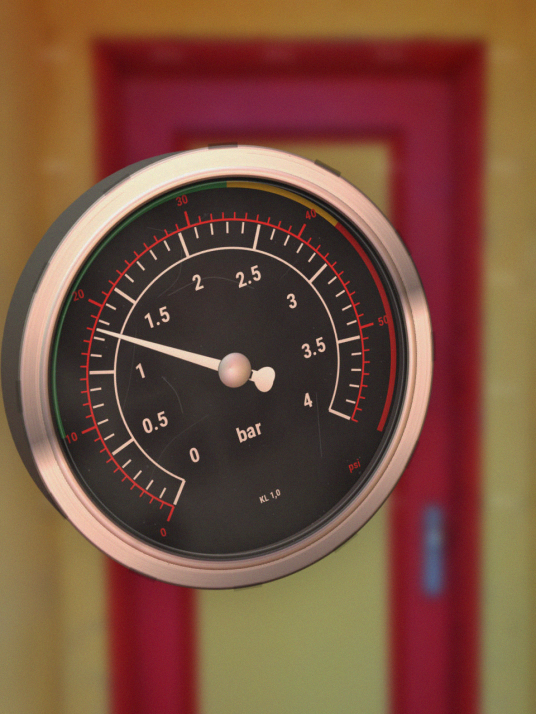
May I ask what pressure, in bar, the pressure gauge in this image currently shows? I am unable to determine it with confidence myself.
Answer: 1.25 bar
